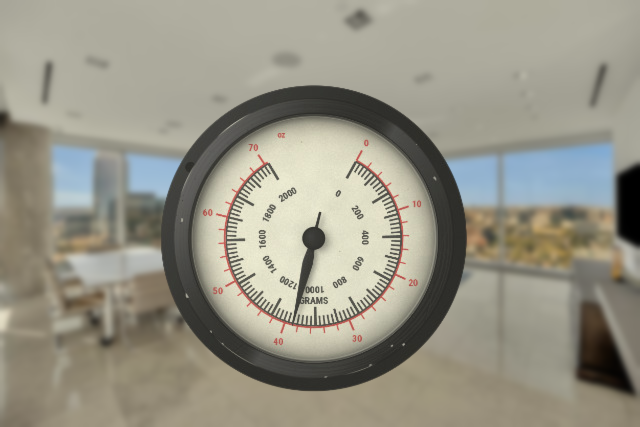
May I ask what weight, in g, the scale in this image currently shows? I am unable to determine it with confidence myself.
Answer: 1100 g
